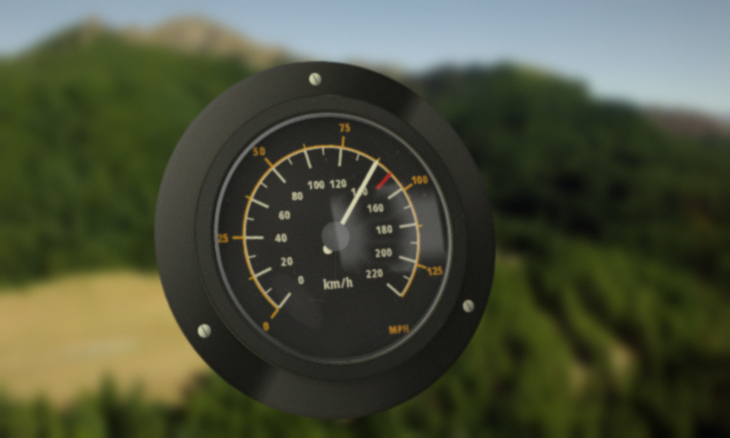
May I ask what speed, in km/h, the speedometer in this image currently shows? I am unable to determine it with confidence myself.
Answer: 140 km/h
